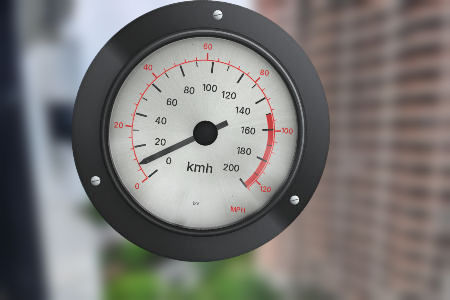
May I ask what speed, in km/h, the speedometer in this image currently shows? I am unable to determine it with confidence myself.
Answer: 10 km/h
